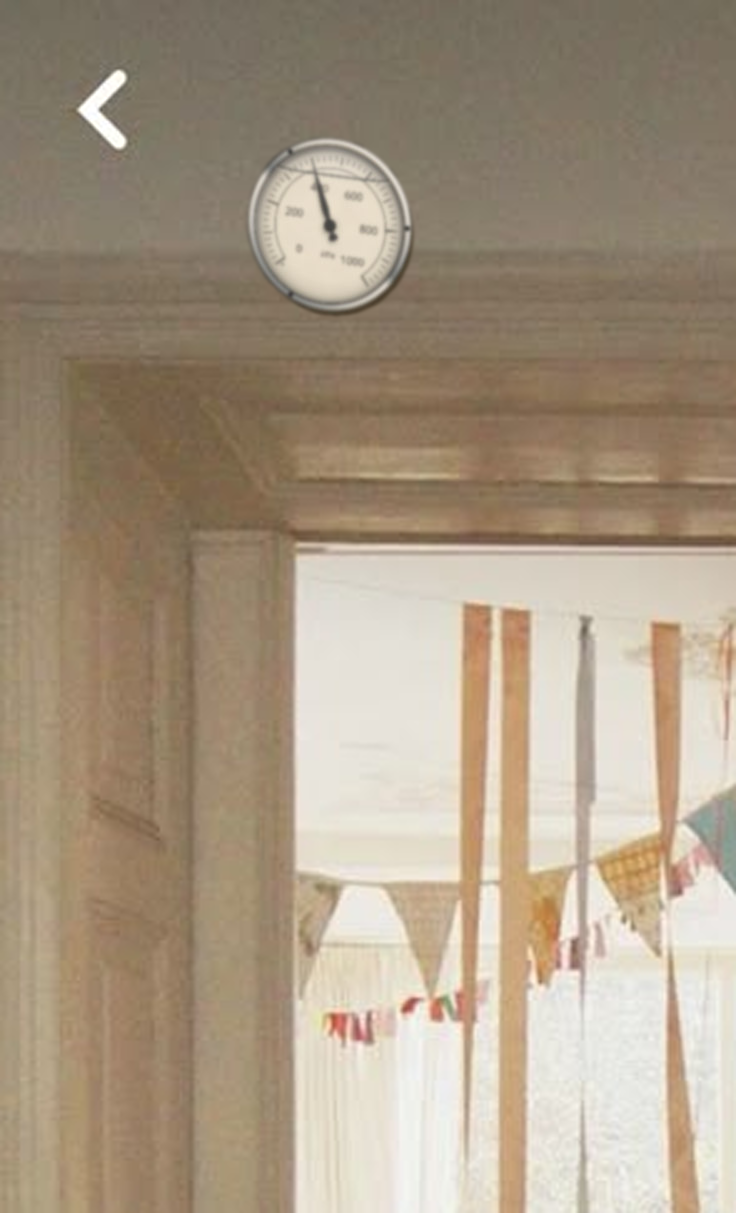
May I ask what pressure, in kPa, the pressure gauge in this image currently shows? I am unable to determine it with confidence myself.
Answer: 400 kPa
